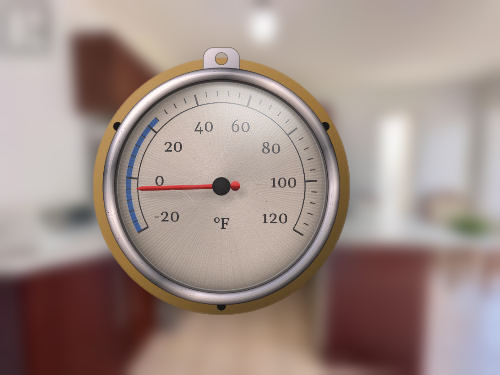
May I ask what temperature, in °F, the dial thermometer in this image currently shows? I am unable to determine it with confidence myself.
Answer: -4 °F
